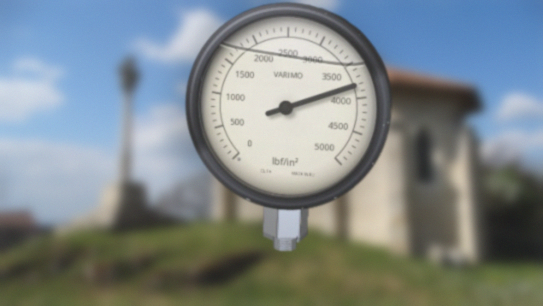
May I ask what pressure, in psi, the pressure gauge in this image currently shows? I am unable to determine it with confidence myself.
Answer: 3800 psi
